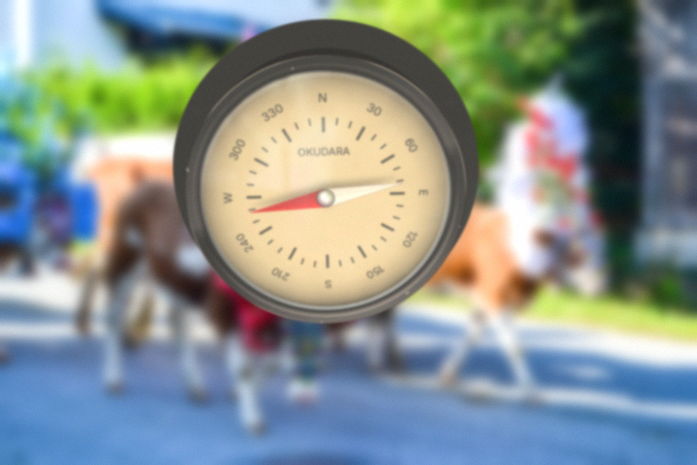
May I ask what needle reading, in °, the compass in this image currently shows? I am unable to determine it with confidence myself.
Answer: 260 °
